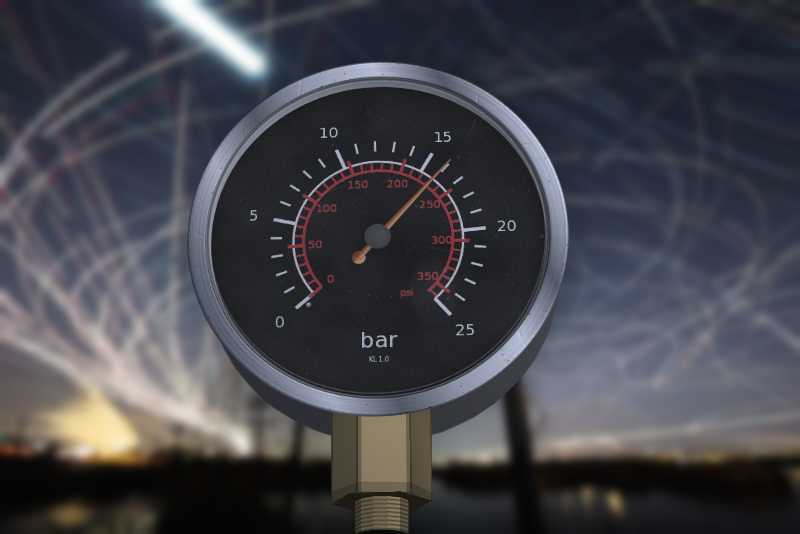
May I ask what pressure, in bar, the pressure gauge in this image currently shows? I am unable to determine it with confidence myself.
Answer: 16 bar
